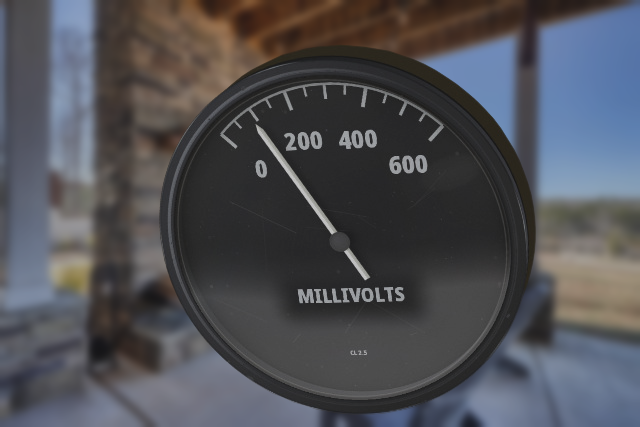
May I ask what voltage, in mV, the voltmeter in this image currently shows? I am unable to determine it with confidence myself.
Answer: 100 mV
